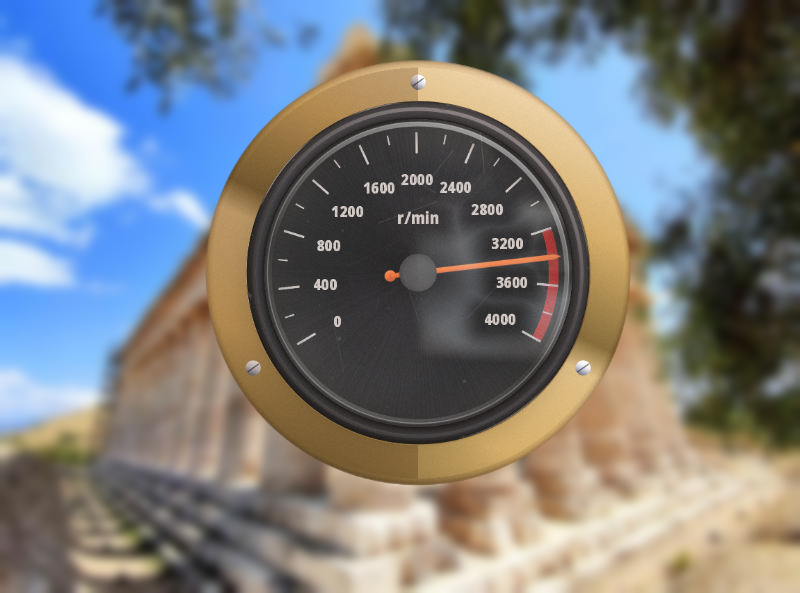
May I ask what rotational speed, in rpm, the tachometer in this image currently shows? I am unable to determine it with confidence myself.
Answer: 3400 rpm
